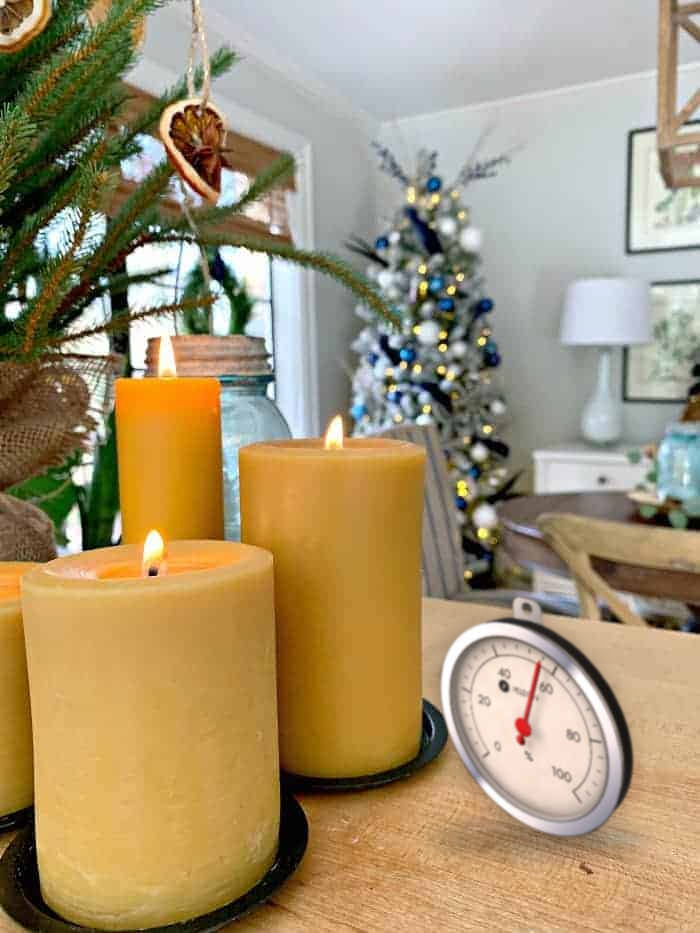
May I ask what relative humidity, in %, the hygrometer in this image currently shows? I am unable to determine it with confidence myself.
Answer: 56 %
